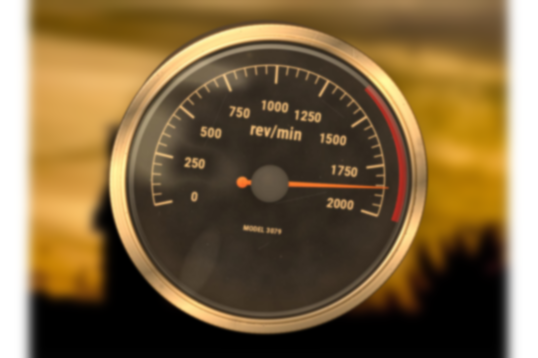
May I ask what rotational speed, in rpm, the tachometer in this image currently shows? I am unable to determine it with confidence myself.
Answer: 1850 rpm
